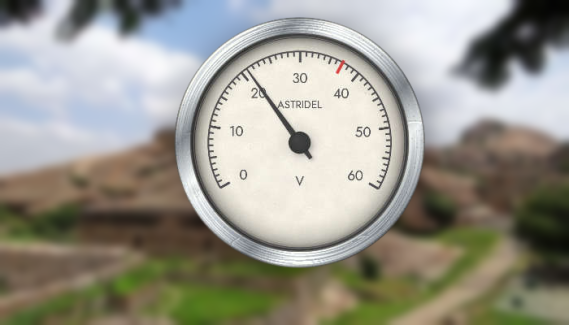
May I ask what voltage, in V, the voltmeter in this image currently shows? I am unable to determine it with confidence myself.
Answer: 21 V
